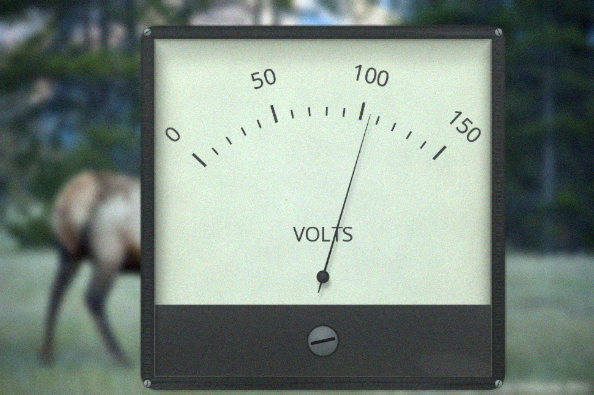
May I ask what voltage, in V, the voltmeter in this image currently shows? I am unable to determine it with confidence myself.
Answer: 105 V
